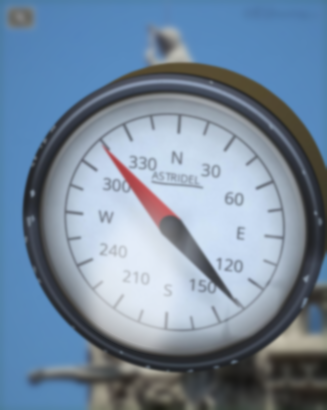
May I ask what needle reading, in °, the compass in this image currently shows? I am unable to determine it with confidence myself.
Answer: 315 °
